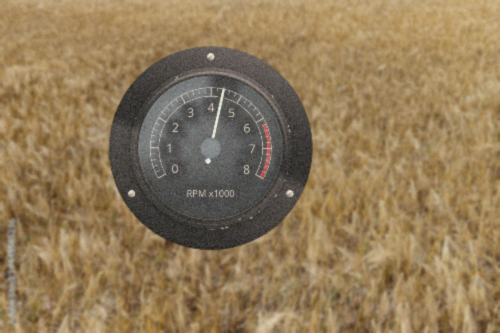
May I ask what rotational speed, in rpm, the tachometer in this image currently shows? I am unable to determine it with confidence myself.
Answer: 4400 rpm
